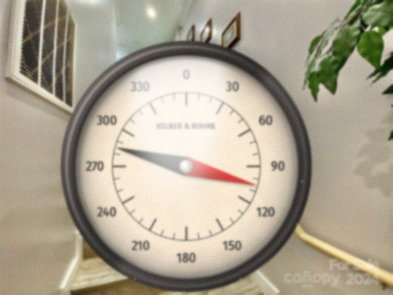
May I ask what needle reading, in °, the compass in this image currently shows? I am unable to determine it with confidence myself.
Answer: 105 °
